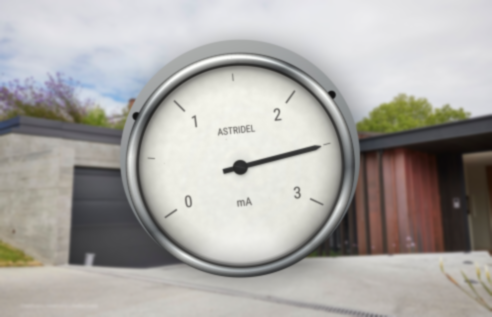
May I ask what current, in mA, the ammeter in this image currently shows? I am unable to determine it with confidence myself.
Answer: 2.5 mA
